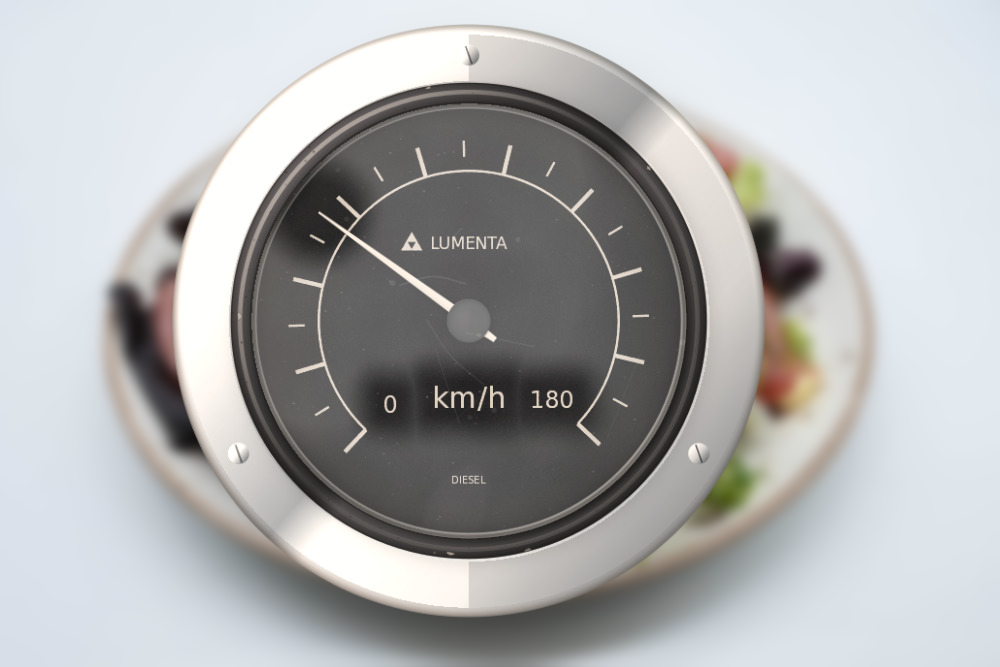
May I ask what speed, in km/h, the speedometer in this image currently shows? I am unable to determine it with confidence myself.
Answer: 55 km/h
